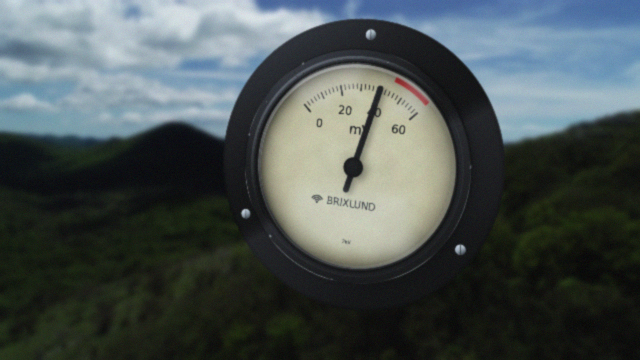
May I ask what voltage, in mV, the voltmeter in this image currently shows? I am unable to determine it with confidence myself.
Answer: 40 mV
